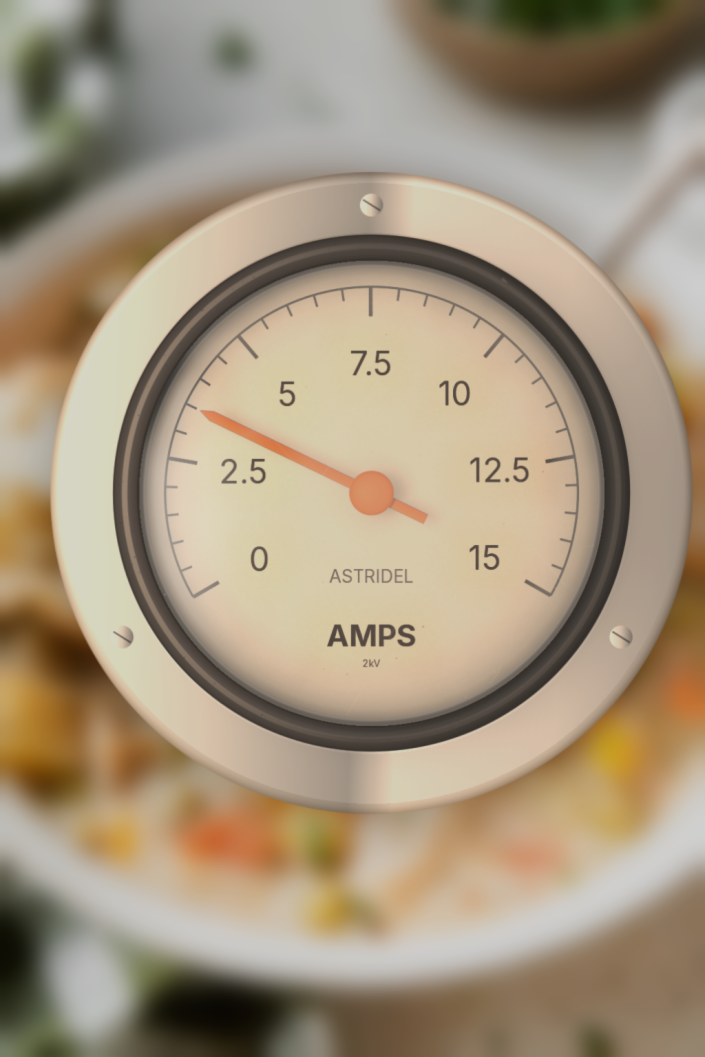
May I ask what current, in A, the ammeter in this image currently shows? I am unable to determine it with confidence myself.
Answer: 3.5 A
